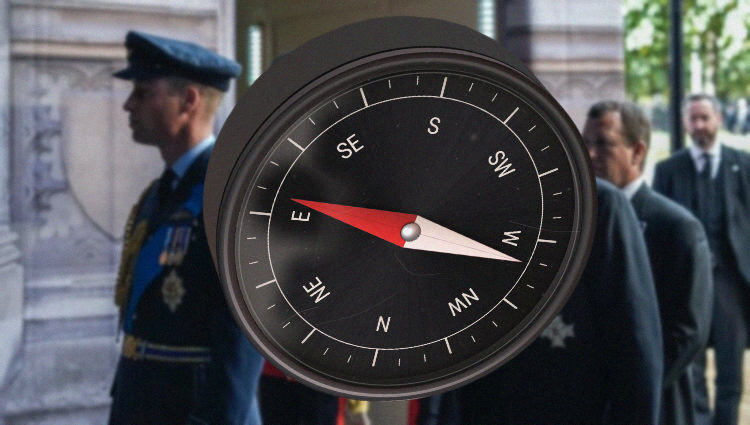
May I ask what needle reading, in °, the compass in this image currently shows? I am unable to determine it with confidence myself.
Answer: 100 °
